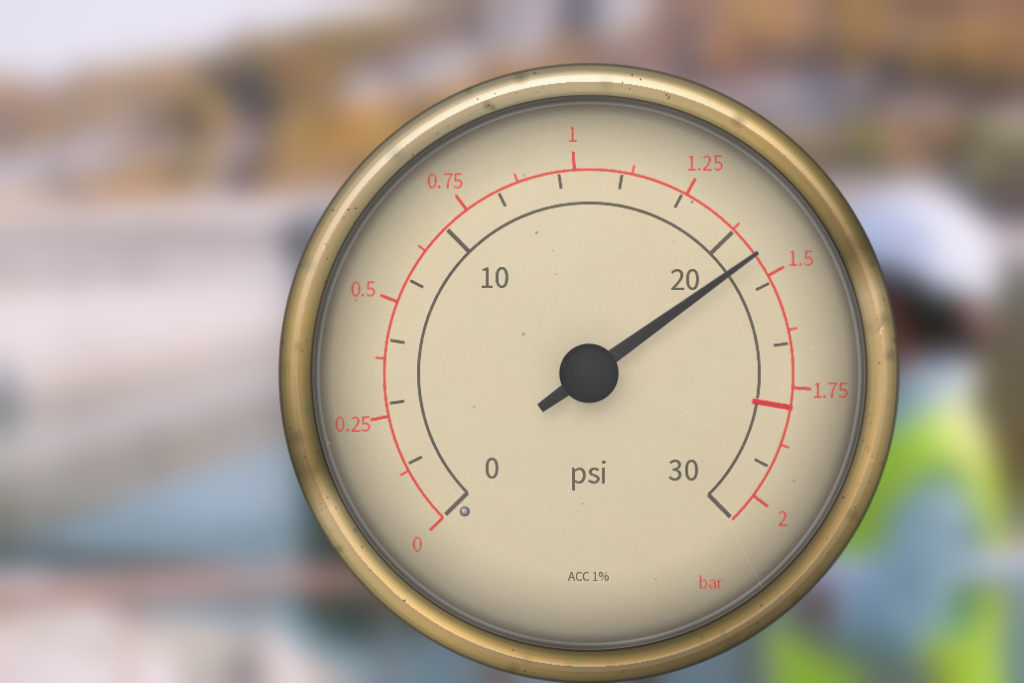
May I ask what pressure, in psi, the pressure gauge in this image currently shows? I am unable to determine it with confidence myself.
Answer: 21 psi
